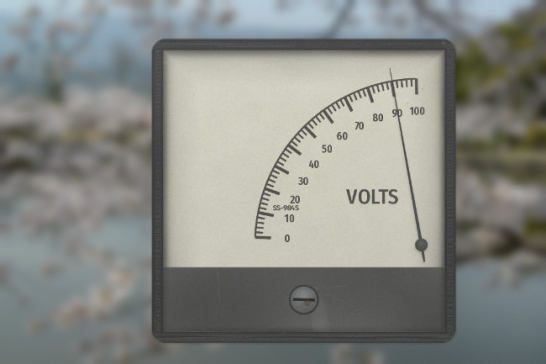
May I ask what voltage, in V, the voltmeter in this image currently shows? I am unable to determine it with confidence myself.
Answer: 90 V
